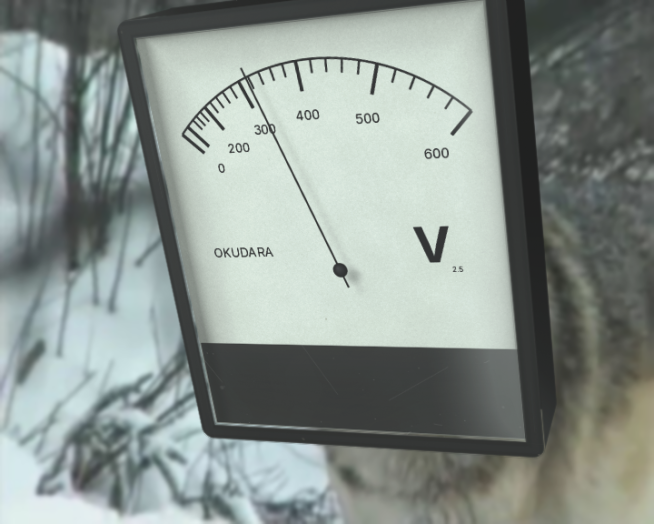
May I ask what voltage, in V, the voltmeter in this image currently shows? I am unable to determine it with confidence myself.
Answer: 320 V
